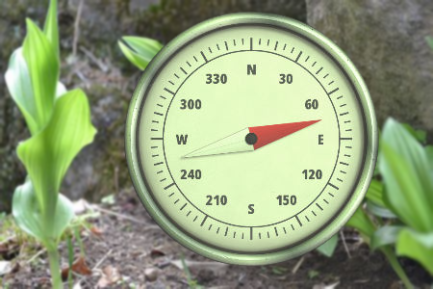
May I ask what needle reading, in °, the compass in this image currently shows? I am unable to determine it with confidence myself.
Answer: 75 °
